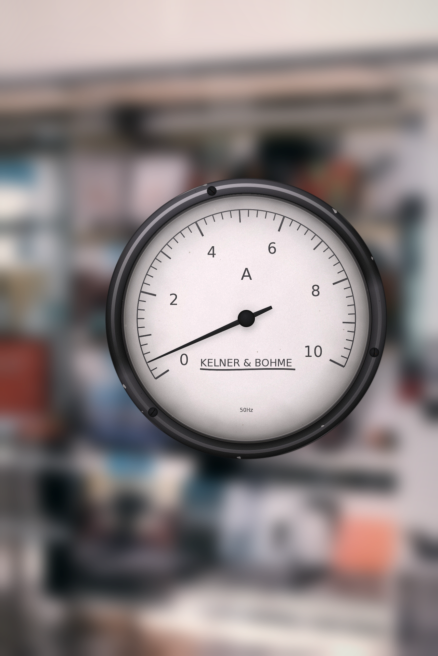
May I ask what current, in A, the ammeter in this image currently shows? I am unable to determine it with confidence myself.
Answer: 0.4 A
